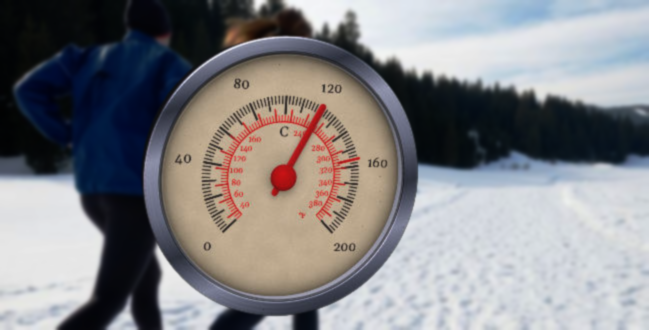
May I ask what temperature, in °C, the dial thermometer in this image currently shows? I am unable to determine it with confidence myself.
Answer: 120 °C
